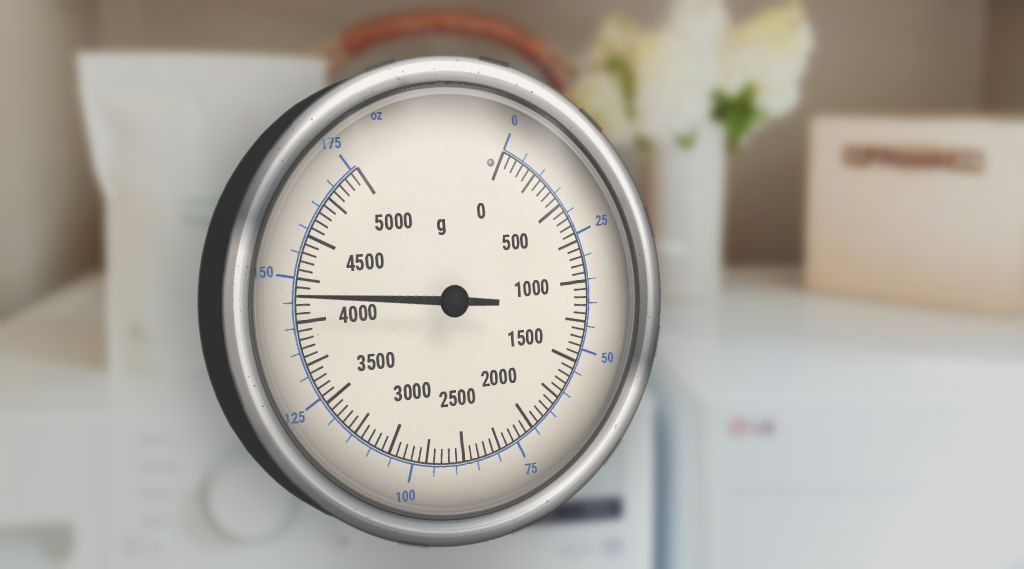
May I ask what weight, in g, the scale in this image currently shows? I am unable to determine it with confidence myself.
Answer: 4150 g
